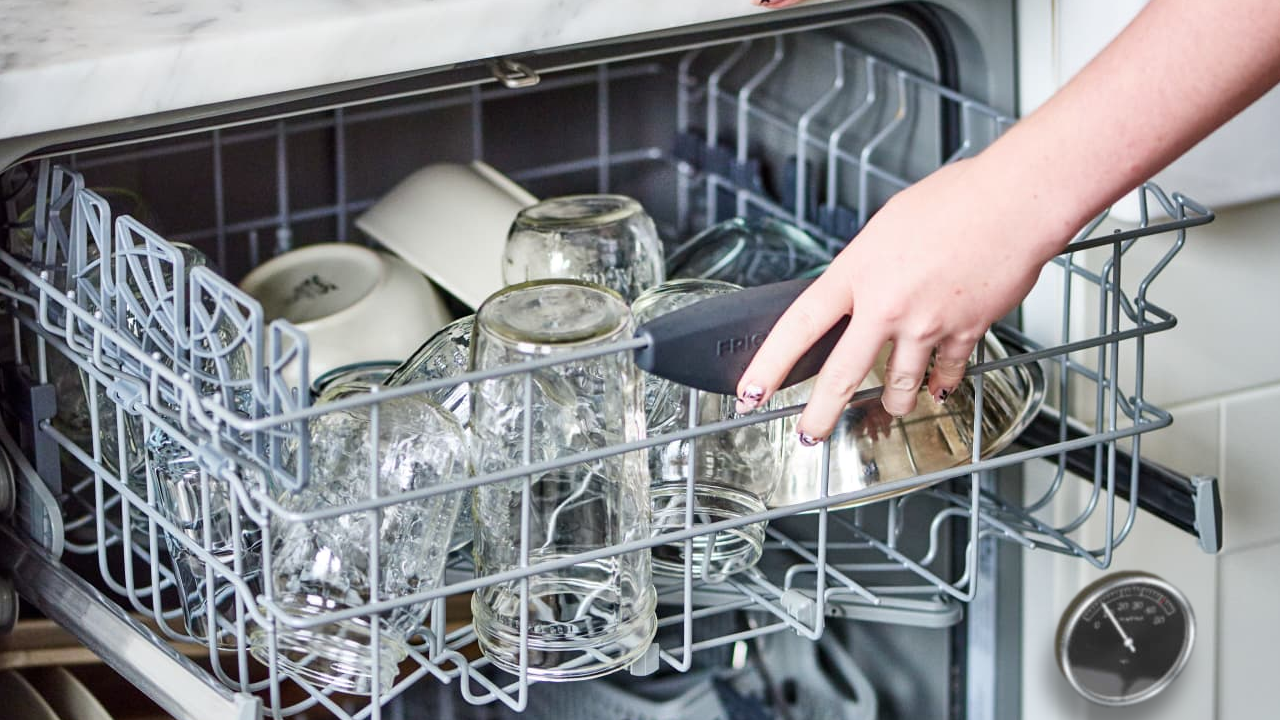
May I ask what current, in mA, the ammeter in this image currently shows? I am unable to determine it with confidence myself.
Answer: 10 mA
